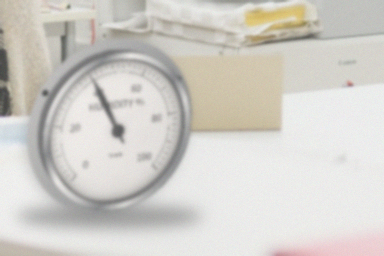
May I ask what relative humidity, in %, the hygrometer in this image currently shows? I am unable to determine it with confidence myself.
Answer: 40 %
